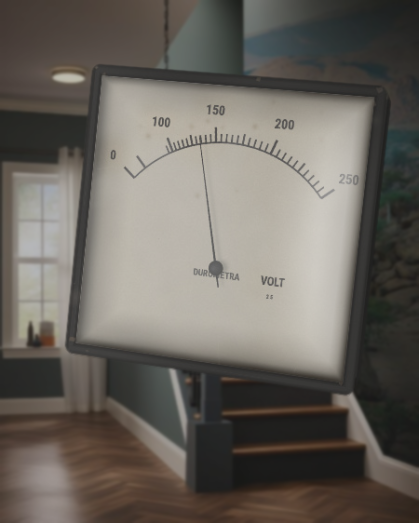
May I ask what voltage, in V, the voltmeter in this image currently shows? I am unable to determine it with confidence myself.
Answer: 135 V
